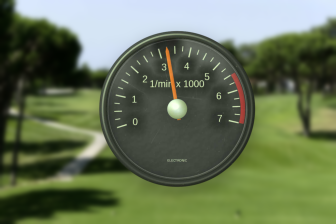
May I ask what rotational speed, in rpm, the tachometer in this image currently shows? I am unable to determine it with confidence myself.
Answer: 3250 rpm
